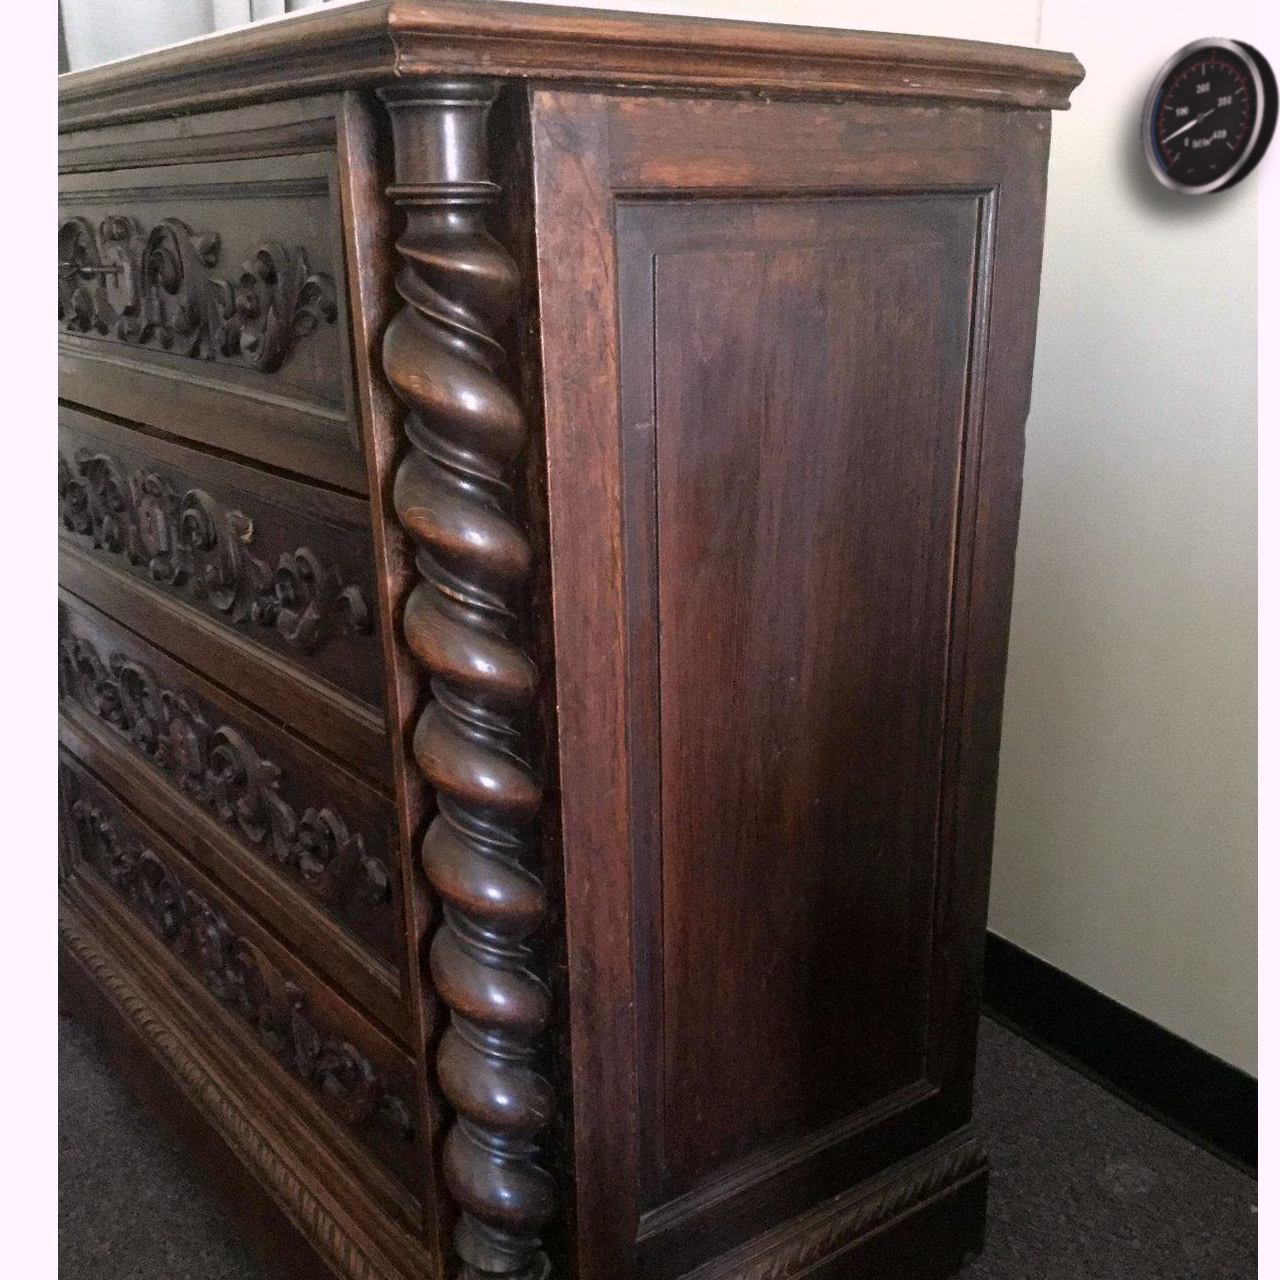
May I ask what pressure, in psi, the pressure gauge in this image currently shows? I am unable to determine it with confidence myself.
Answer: 40 psi
